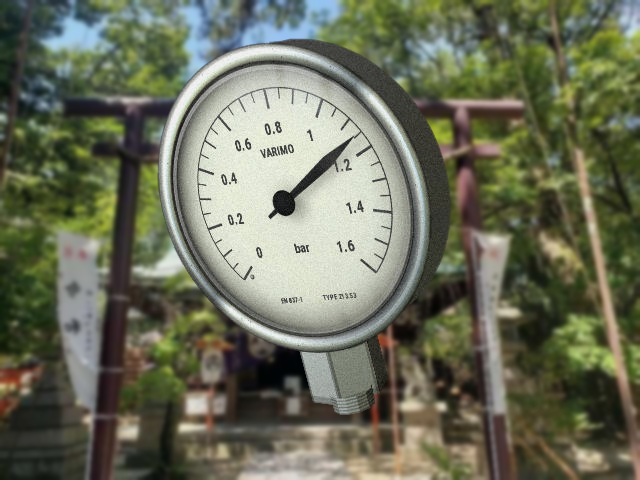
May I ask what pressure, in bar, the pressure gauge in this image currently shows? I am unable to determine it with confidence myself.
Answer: 1.15 bar
